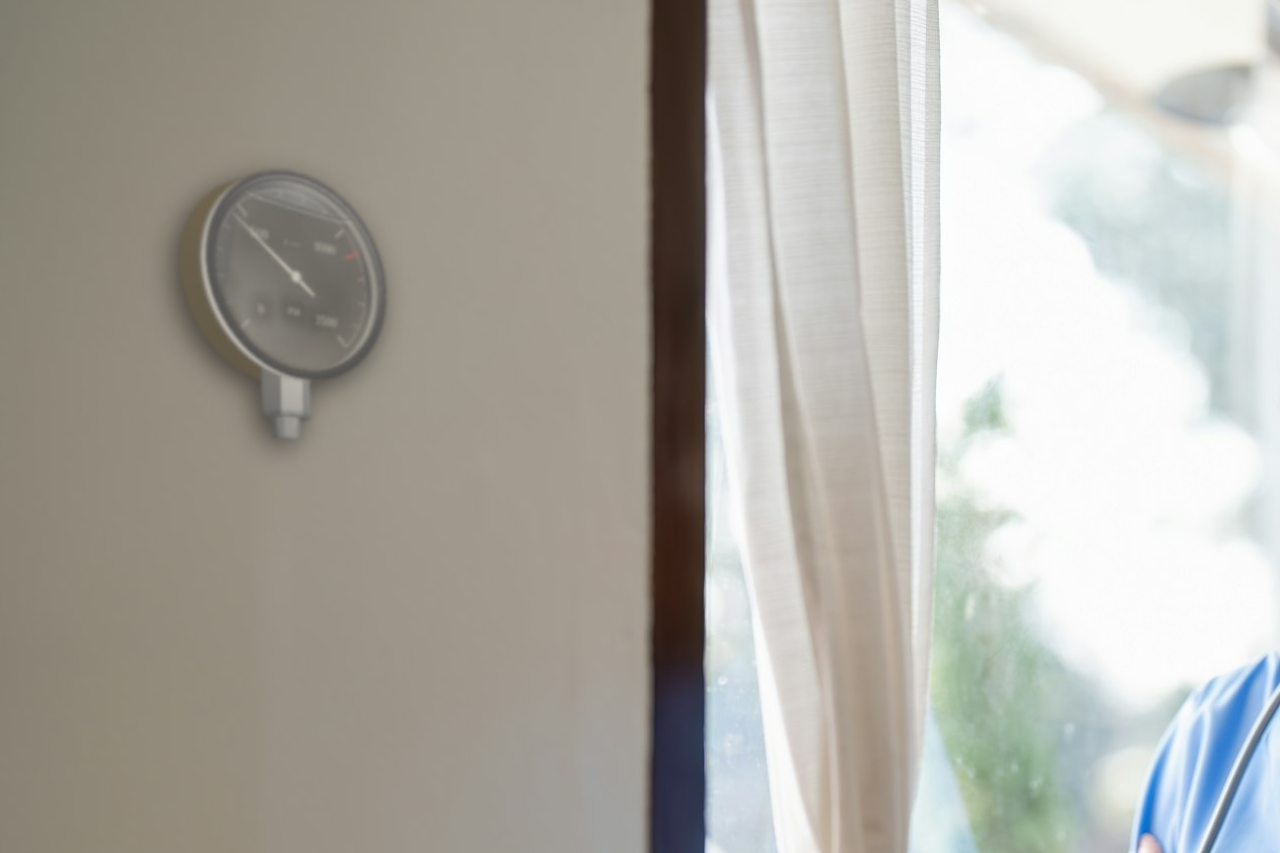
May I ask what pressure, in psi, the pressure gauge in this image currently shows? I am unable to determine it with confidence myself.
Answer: 450 psi
